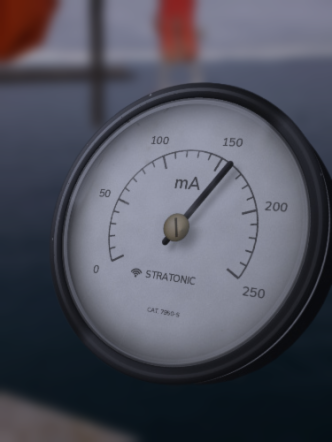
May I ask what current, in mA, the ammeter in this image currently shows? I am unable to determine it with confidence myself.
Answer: 160 mA
